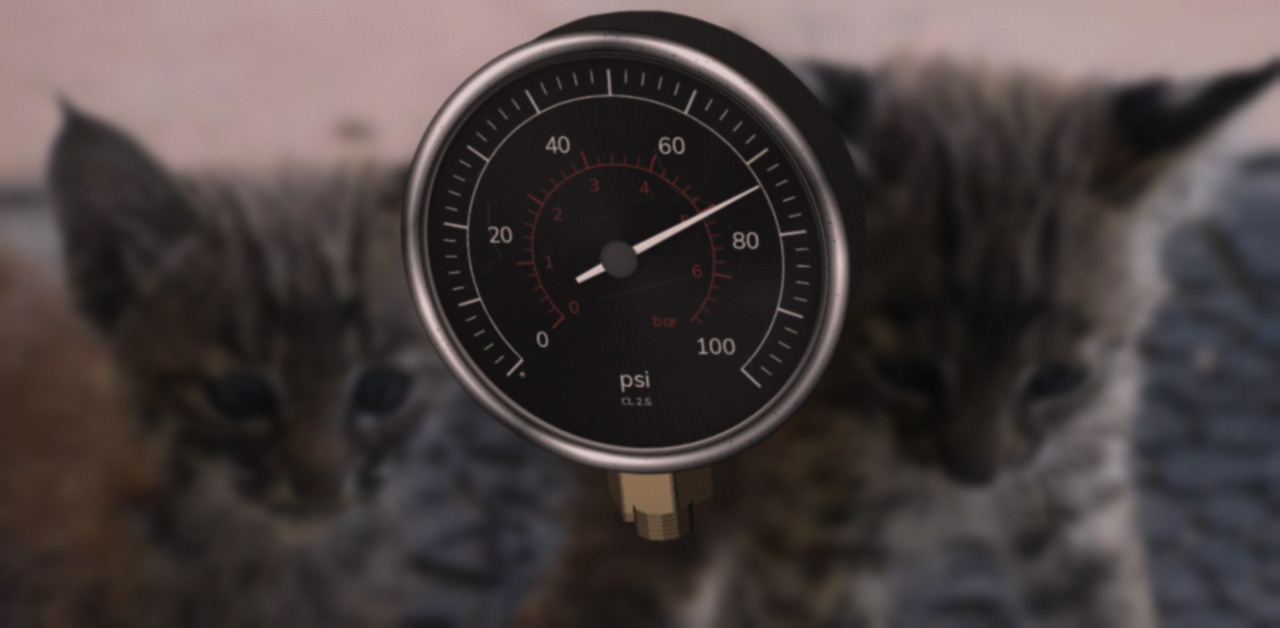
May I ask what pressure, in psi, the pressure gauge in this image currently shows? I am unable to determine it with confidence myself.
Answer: 73 psi
